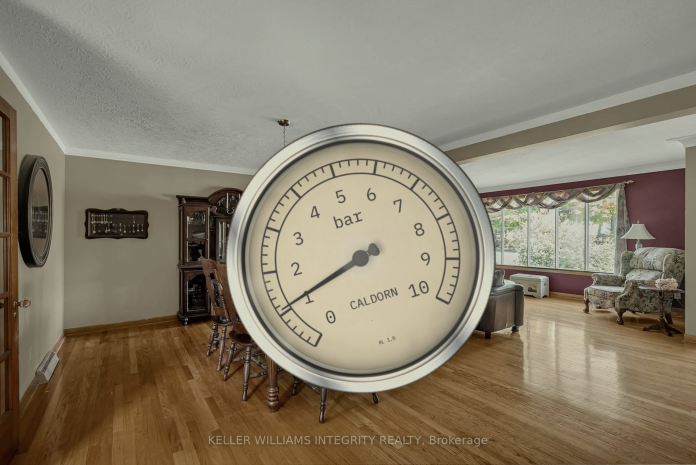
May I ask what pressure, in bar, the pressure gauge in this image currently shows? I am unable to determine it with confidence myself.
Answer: 1.1 bar
